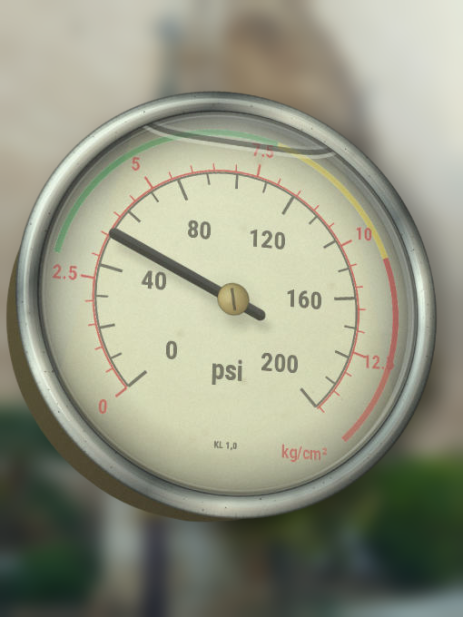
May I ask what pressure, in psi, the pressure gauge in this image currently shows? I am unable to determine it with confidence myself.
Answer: 50 psi
